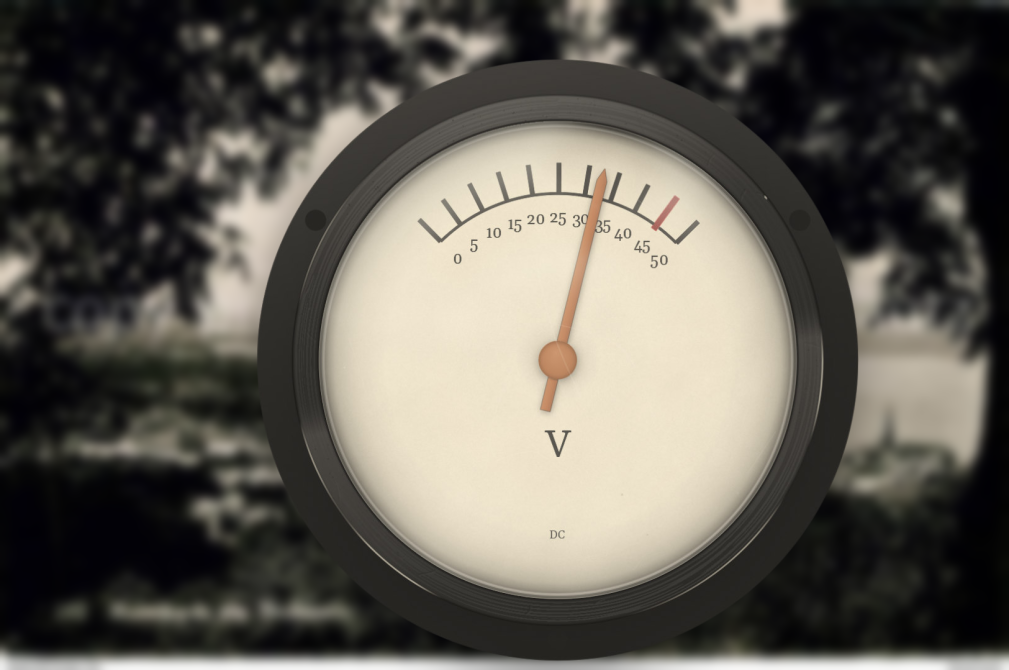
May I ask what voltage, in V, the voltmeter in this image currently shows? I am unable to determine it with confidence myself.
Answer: 32.5 V
